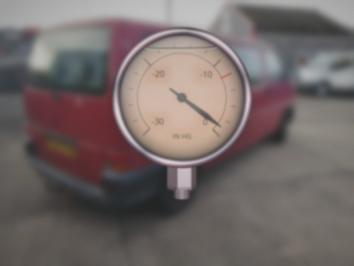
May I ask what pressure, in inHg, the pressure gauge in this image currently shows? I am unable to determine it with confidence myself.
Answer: -1 inHg
